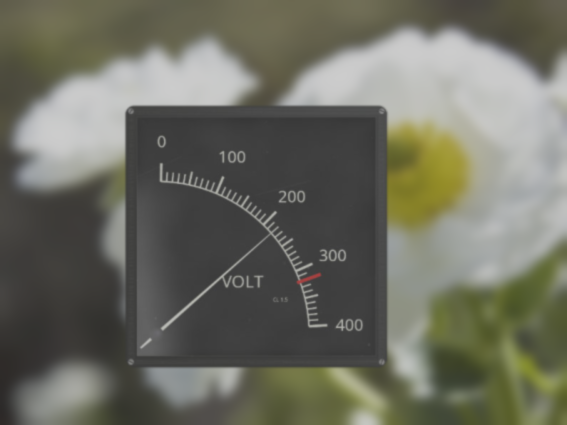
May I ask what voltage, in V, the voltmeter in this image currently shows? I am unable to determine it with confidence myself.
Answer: 220 V
